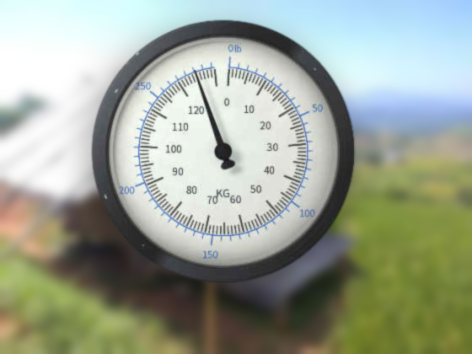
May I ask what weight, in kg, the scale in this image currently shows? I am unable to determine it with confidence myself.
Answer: 125 kg
